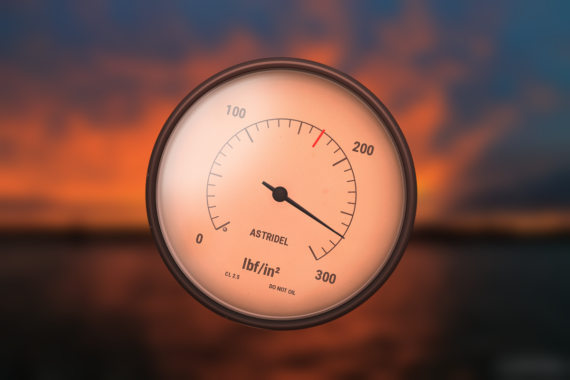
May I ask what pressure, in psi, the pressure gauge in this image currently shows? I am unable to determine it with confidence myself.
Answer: 270 psi
